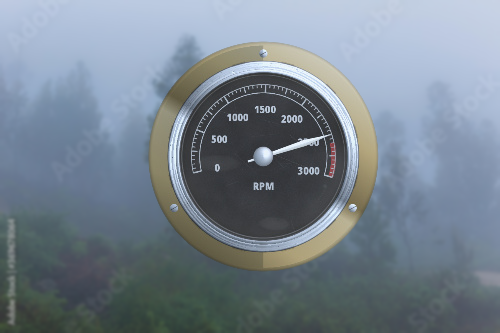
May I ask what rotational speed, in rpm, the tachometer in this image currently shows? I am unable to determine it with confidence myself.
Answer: 2500 rpm
